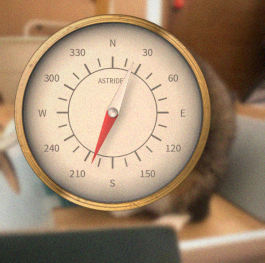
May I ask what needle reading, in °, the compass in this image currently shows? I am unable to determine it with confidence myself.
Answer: 202.5 °
